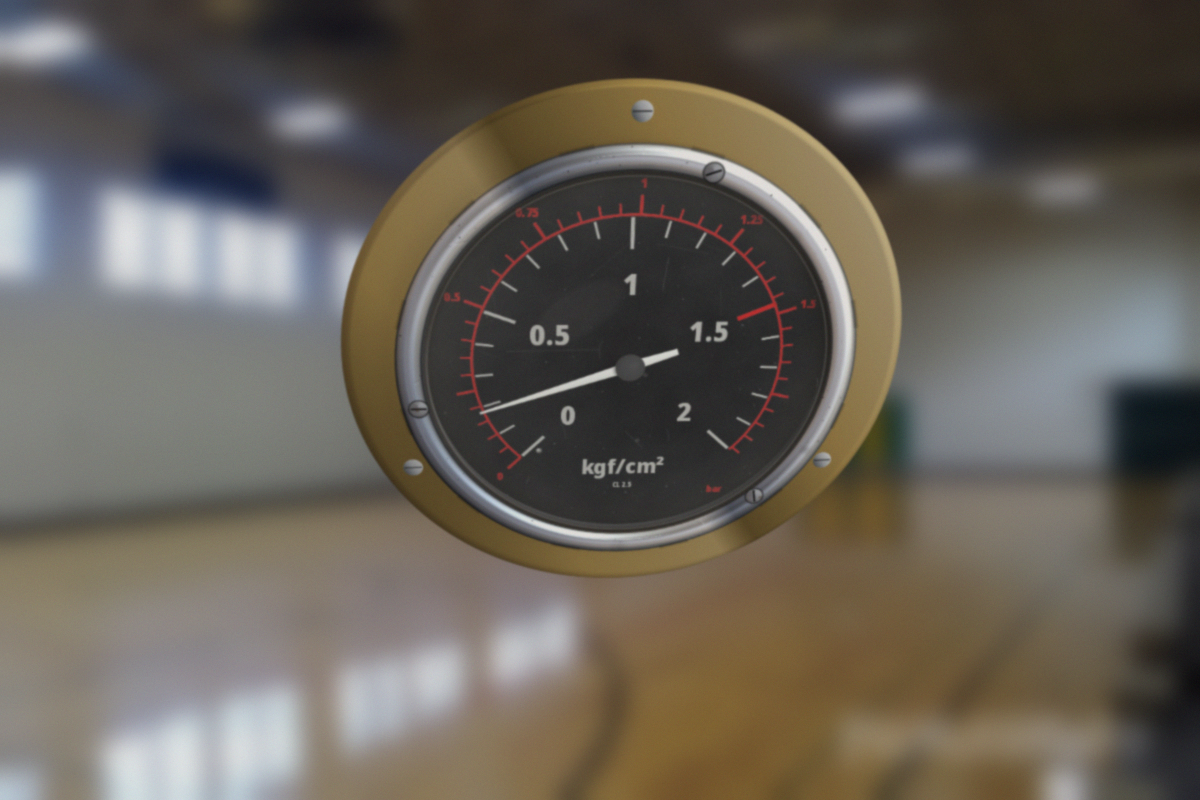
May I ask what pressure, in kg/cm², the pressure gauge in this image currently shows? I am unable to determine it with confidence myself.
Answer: 0.2 kg/cm²
